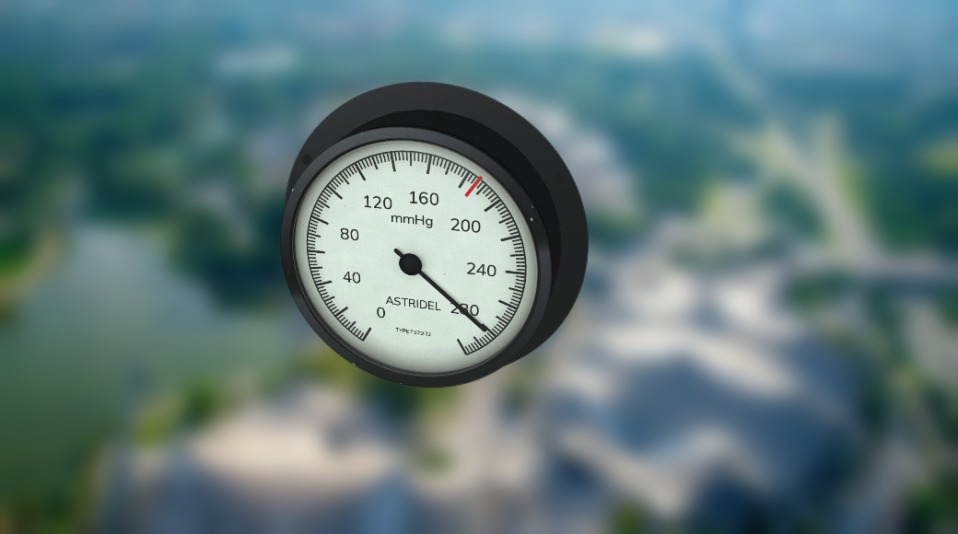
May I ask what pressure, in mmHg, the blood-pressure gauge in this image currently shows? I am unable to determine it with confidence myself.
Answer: 280 mmHg
